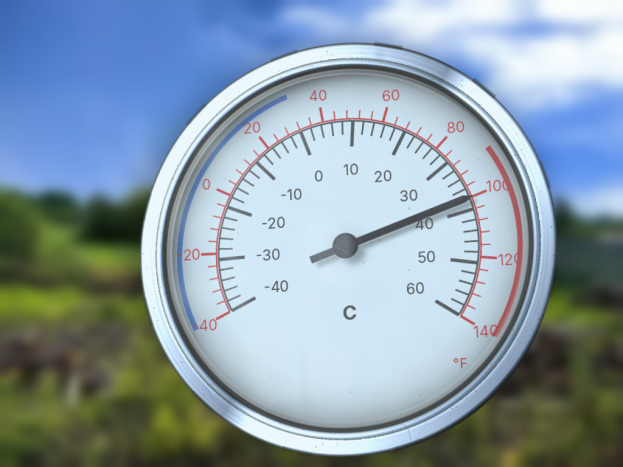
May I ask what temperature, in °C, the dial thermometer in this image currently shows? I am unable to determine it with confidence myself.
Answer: 38 °C
